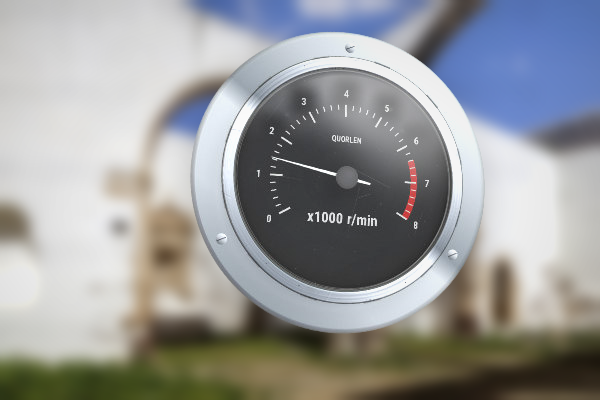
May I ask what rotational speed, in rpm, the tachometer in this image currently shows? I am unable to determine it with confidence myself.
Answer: 1400 rpm
